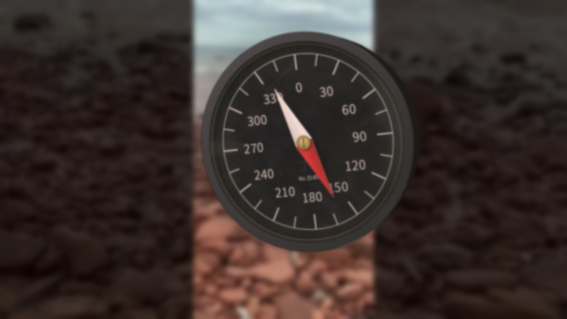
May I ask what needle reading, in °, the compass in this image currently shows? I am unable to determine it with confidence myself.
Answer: 157.5 °
